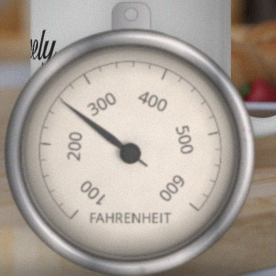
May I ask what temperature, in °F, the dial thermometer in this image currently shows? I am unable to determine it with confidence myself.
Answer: 260 °F
